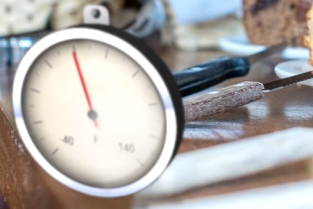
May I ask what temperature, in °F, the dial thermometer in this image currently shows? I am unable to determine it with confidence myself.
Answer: 40 °F
